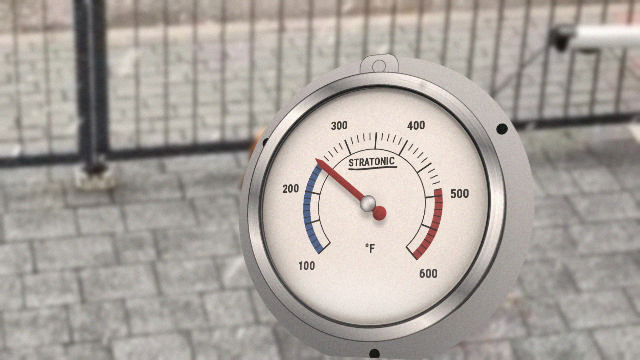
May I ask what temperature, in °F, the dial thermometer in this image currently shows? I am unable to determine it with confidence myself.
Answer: 250 °F
